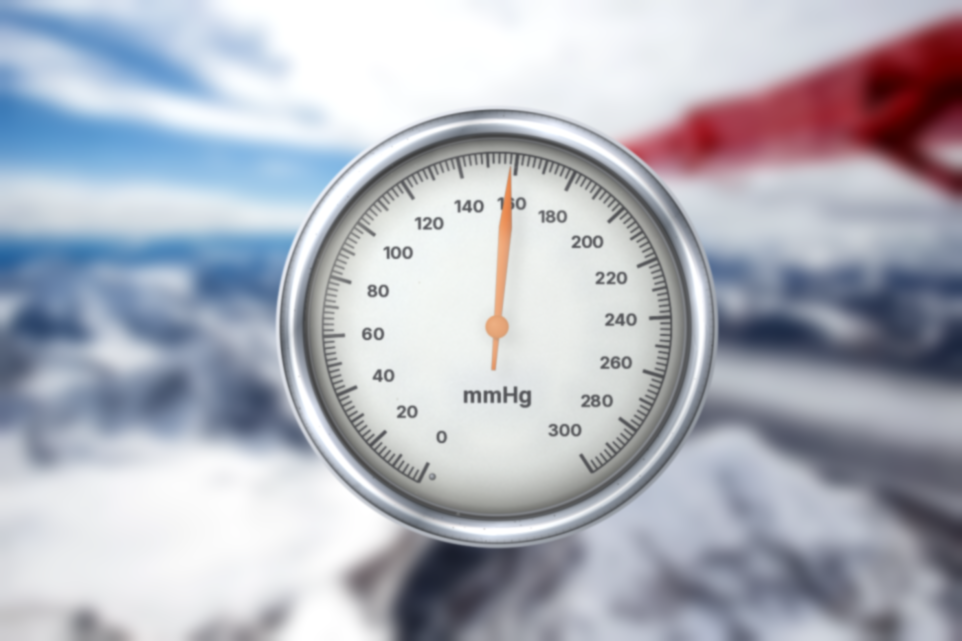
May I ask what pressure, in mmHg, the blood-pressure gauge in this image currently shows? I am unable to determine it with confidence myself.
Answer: 158 mmHg
